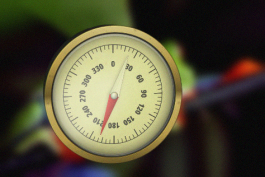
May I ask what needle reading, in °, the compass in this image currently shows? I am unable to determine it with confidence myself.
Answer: 200 °
